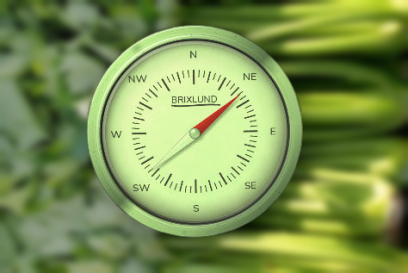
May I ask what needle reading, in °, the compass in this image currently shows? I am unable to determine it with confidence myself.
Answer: 50 °
